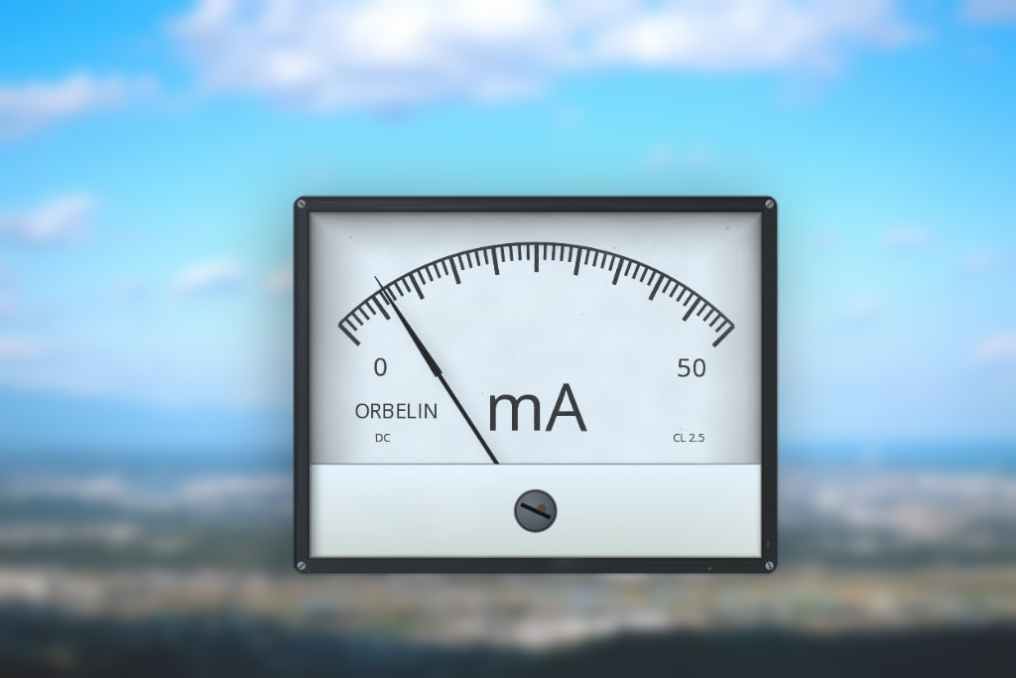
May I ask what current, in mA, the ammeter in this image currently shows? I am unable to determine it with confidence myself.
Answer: 6.5 mA
